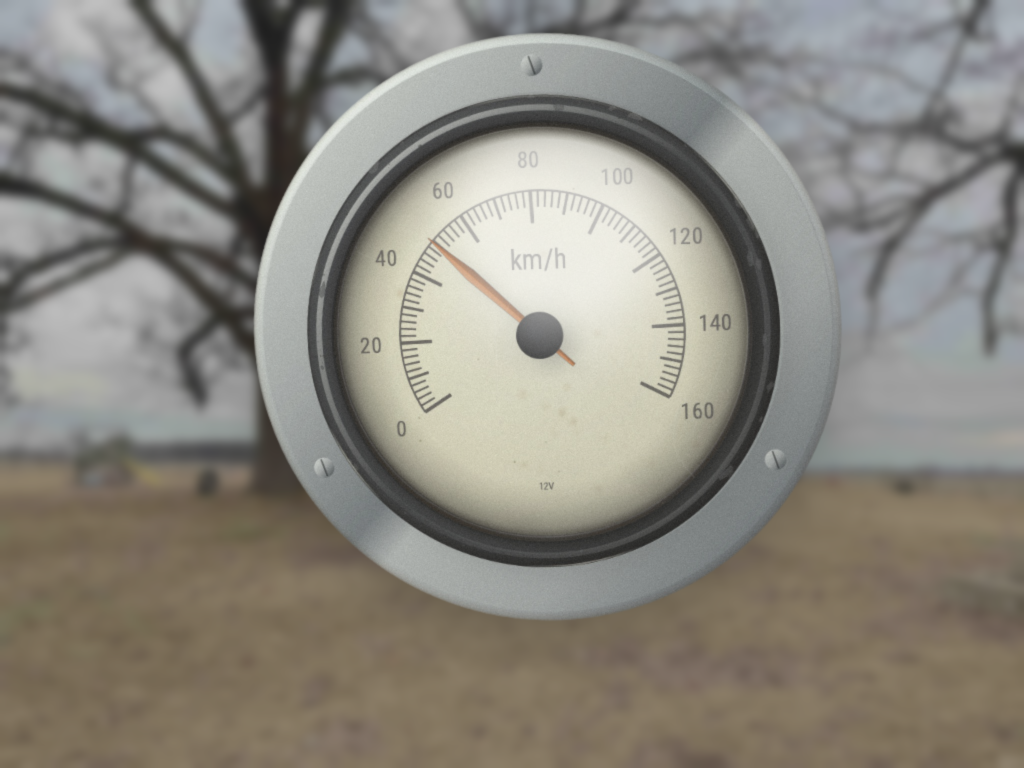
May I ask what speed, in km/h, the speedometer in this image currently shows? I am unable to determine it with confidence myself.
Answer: 50 km/h
